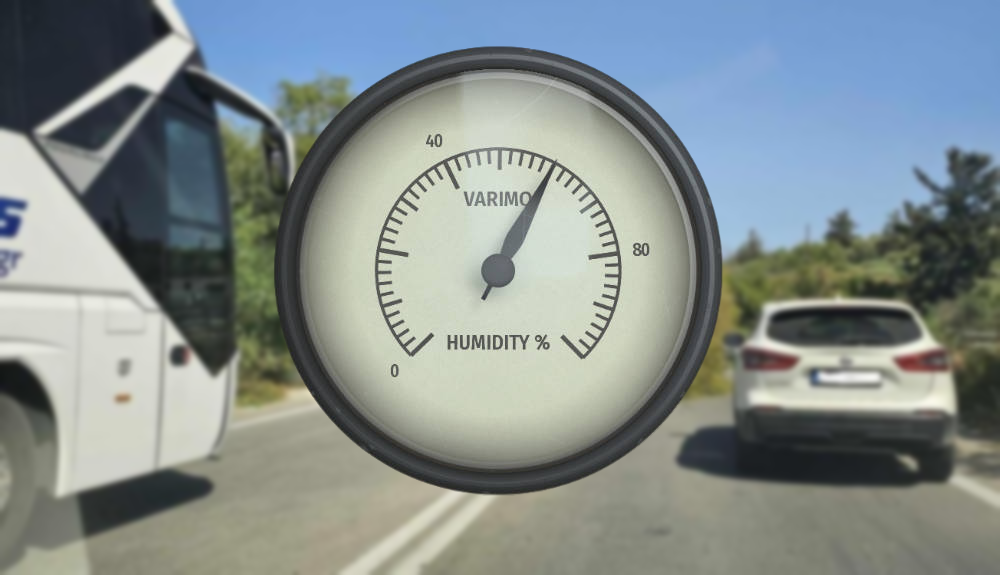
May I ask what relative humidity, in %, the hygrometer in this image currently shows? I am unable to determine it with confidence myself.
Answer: 60 %
